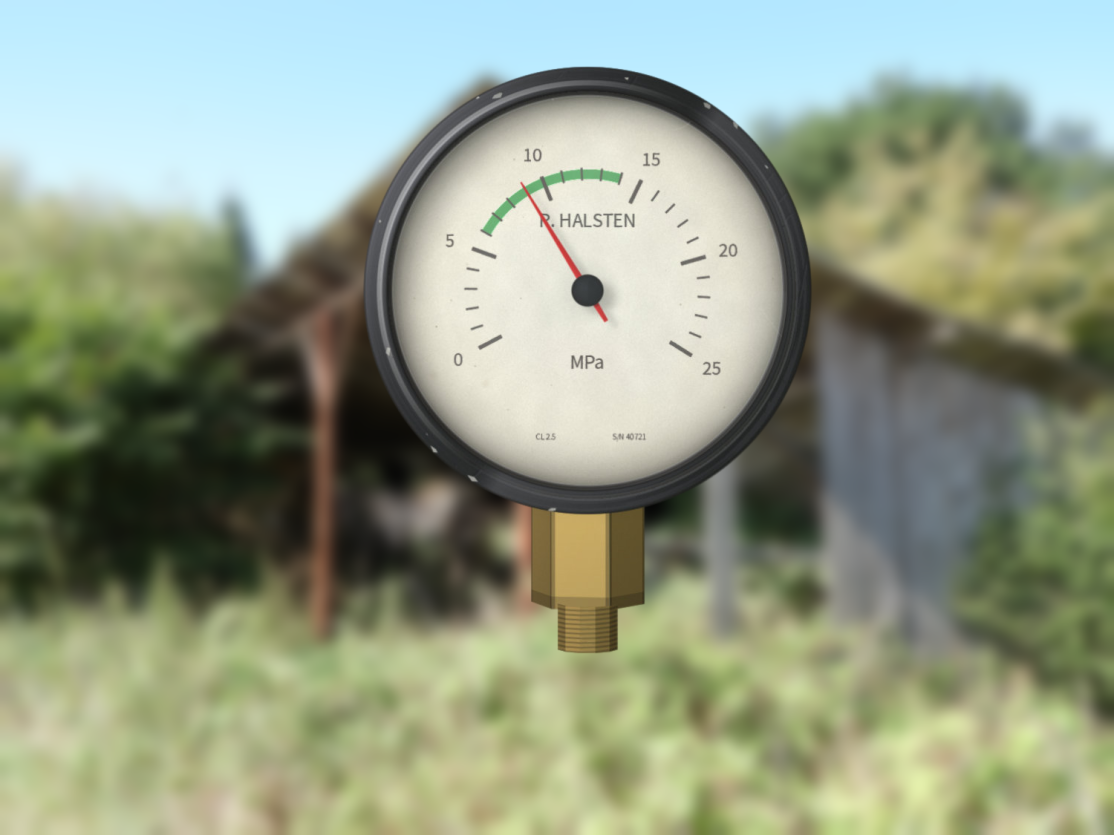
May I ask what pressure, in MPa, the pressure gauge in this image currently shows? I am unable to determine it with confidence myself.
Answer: 9 MPa
